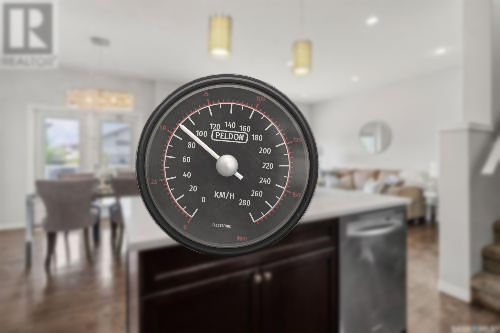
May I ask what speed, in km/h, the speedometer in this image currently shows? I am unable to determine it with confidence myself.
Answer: 90 km/h
